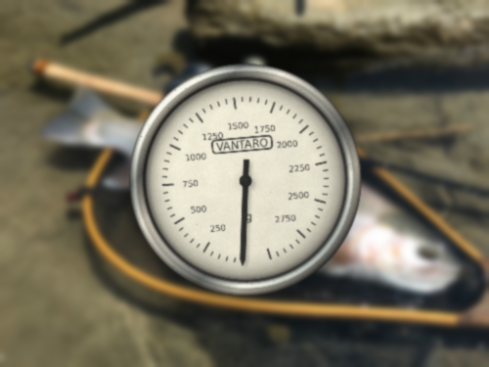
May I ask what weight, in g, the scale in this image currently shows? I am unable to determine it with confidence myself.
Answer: 0 g
